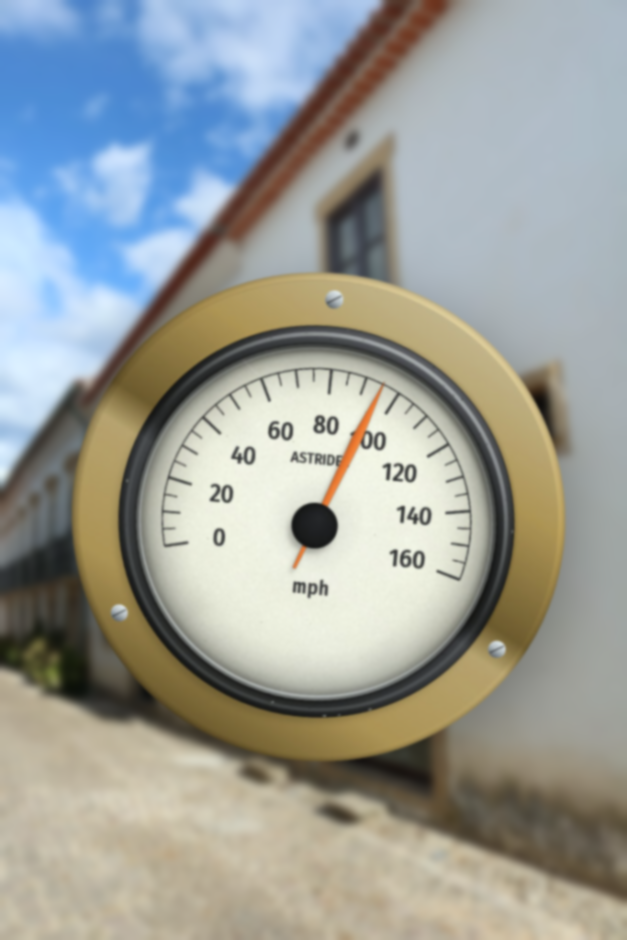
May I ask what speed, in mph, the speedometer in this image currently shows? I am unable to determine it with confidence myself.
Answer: 95 mph
